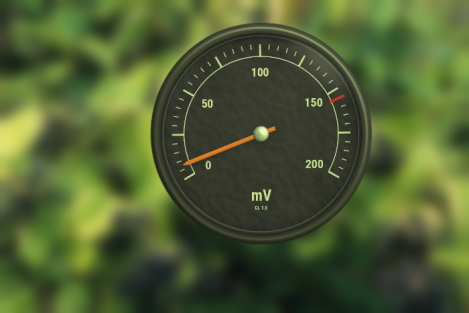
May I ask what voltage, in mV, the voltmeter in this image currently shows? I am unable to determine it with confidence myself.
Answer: 7.5 mV
